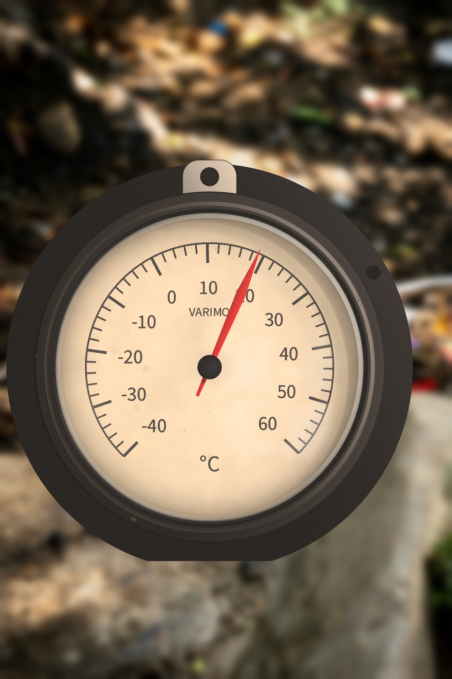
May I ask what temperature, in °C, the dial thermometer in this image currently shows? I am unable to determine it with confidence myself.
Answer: 19 °C
